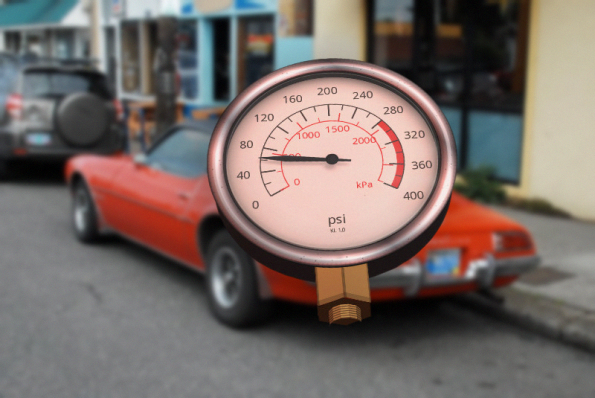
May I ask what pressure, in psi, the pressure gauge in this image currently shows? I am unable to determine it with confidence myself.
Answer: 60 psi
